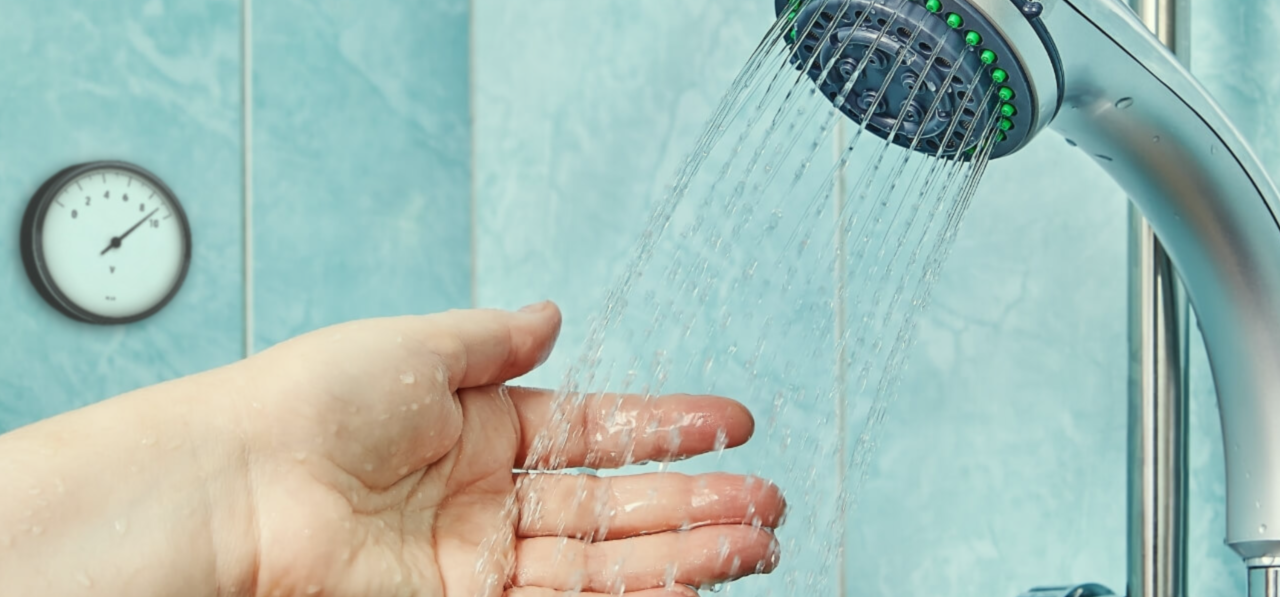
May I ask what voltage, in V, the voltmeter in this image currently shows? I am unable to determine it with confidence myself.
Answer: 9 V
